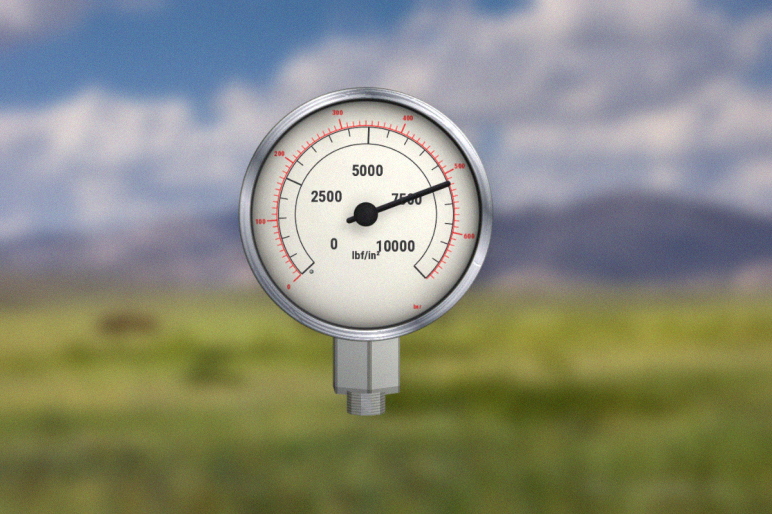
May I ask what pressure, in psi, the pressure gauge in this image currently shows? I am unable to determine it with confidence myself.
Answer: 7500 psi
